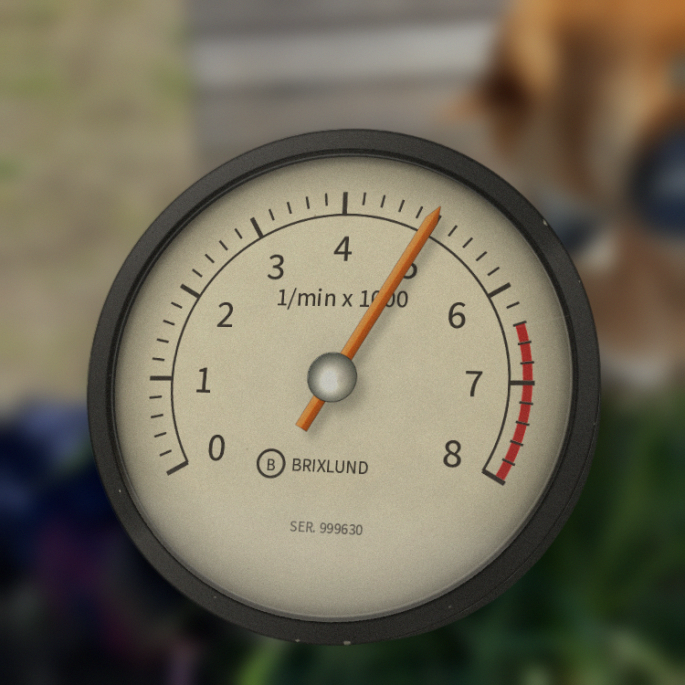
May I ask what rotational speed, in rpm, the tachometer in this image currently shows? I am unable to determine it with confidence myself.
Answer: 5000 rpm
